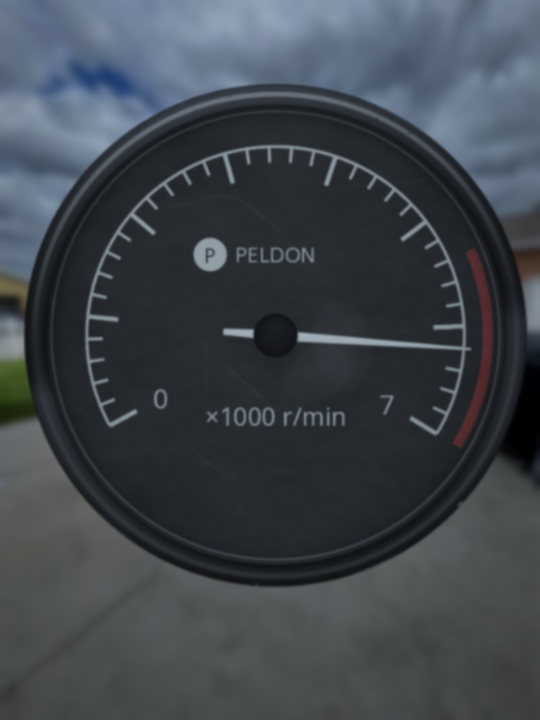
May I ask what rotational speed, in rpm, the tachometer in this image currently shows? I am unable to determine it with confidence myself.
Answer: 6200 rpm
